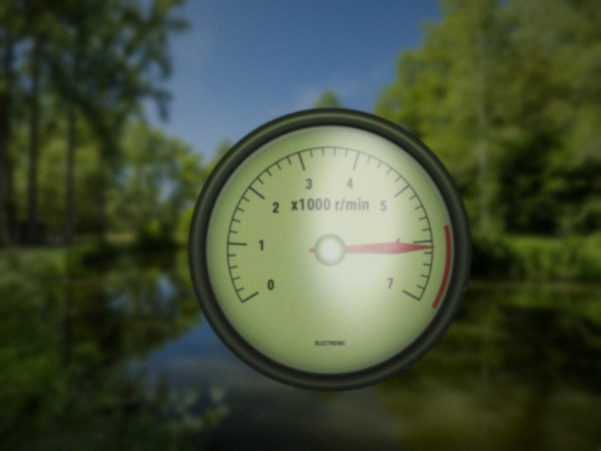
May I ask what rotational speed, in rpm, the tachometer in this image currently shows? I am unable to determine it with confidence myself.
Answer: 6100 rpm
